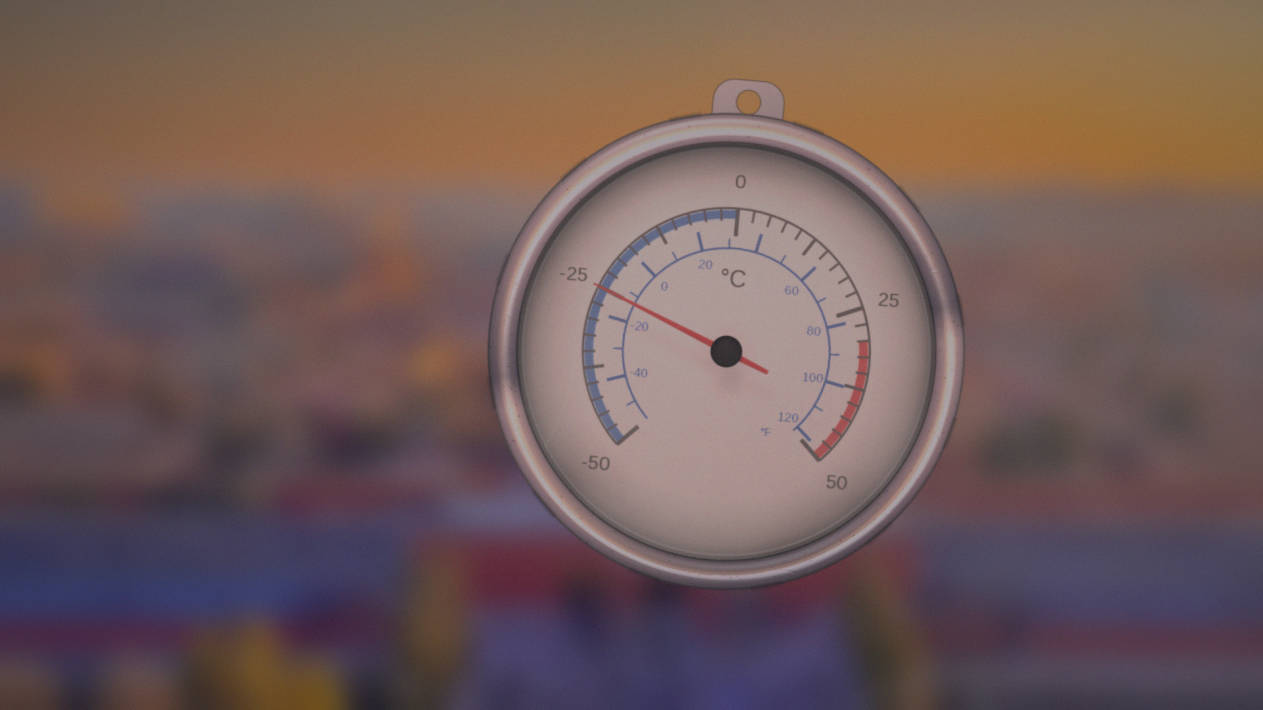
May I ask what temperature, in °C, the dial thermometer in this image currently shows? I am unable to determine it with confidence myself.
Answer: -25 °C
